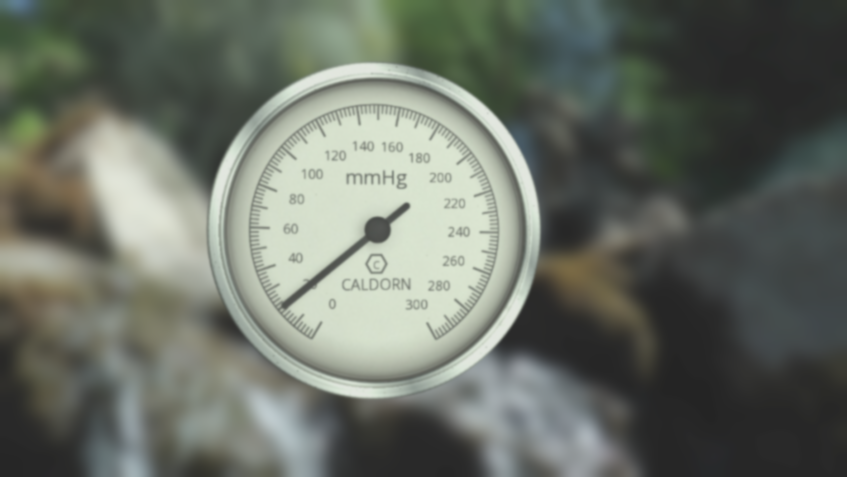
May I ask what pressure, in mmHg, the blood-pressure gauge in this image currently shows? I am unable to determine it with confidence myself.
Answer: 20 mmHg
